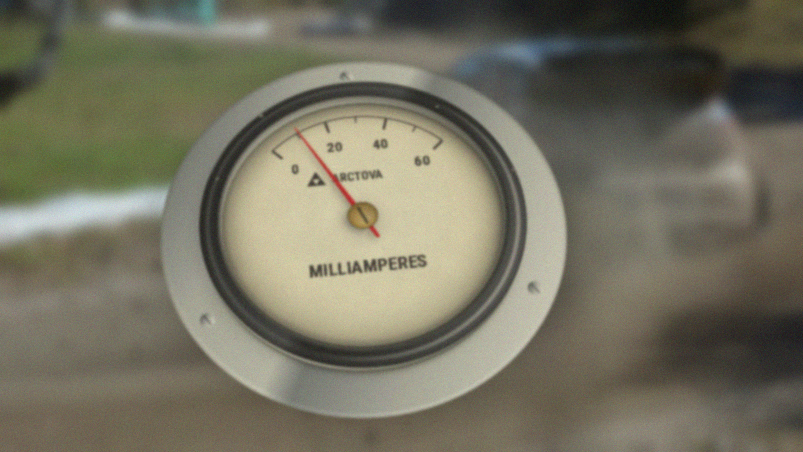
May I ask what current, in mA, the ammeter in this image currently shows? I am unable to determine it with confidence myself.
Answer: 10 mA
